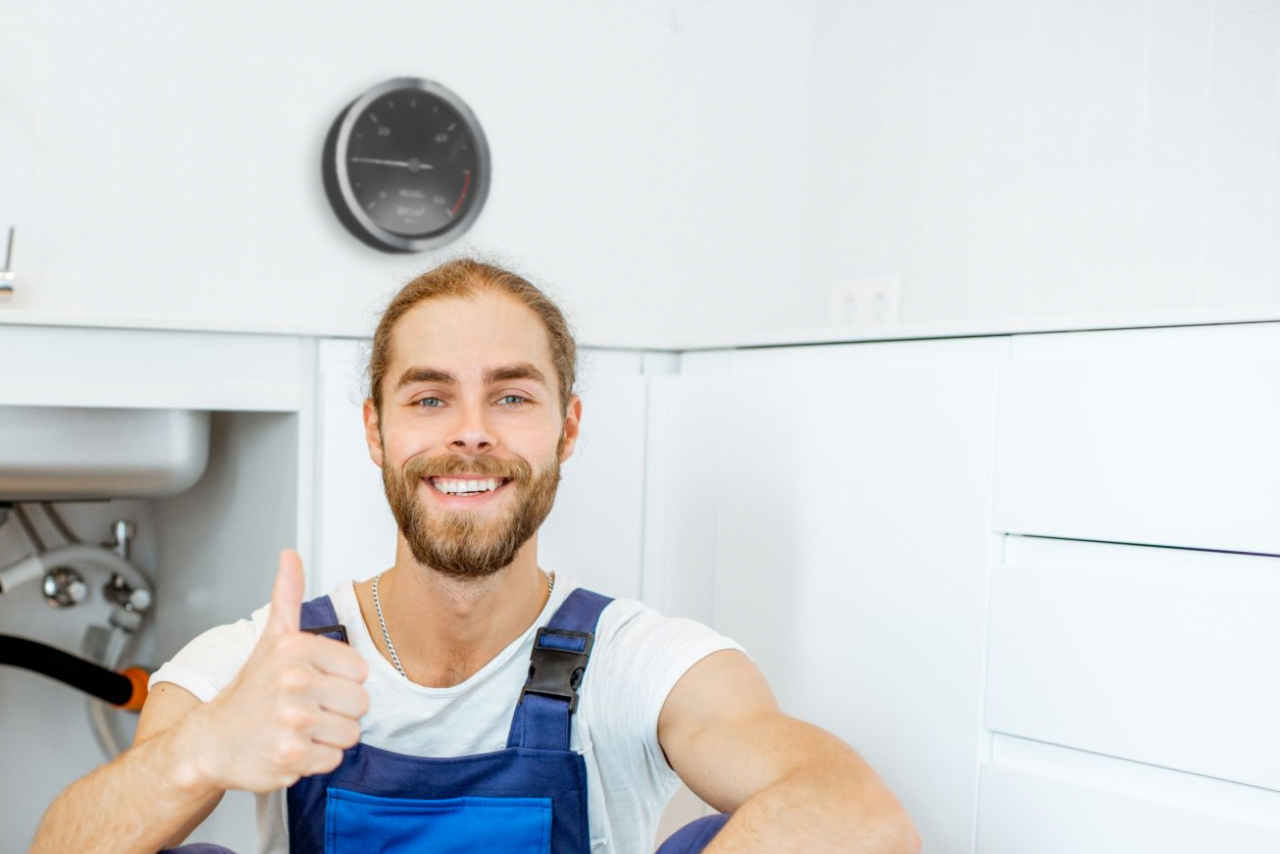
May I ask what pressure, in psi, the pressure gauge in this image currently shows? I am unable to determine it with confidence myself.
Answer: 10 psi
